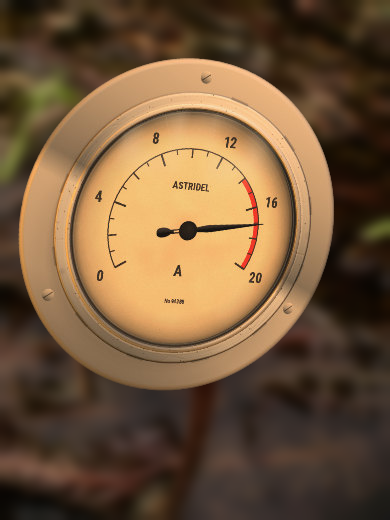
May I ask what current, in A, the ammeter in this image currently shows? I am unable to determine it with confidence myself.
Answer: 17 A
